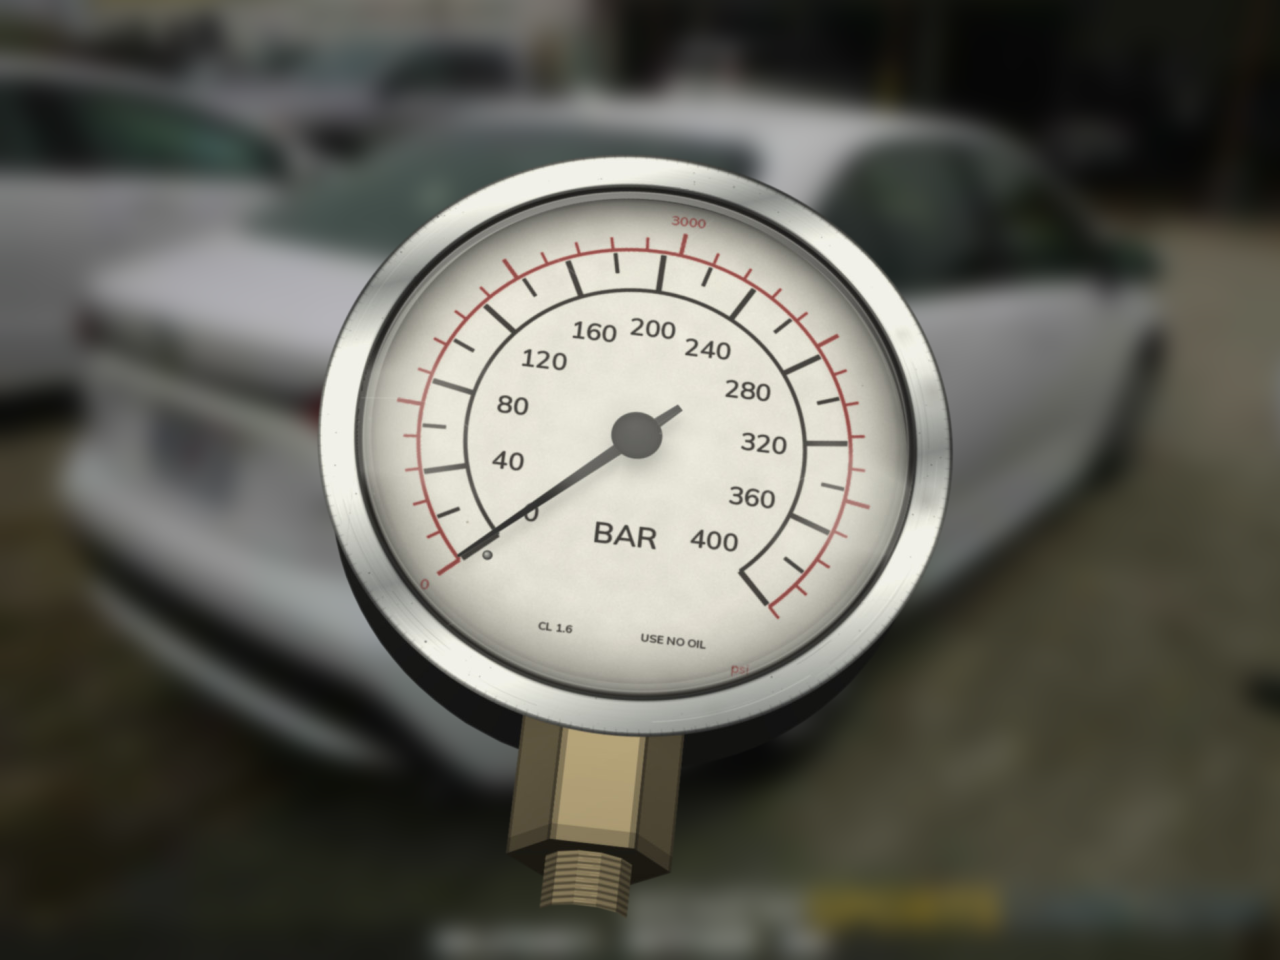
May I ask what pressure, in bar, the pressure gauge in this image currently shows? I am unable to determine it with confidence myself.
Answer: 0 bar
